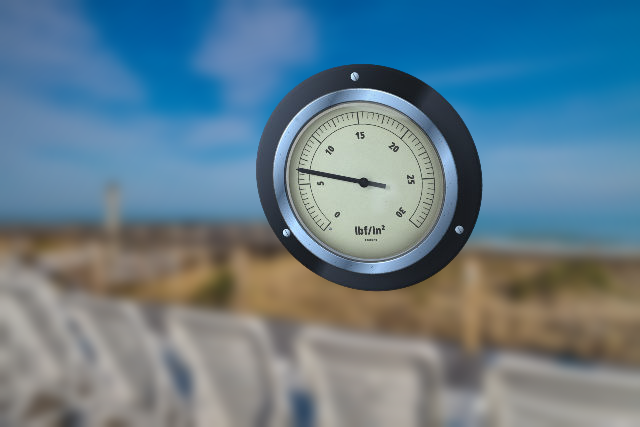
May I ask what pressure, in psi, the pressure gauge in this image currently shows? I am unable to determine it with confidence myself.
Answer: 6.5 psi
